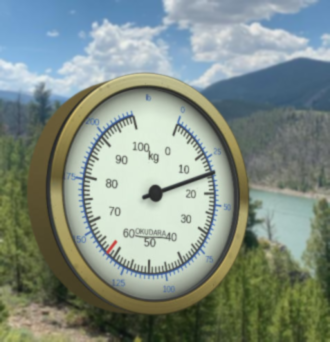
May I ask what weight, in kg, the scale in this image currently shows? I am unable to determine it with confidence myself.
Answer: 15 kg
